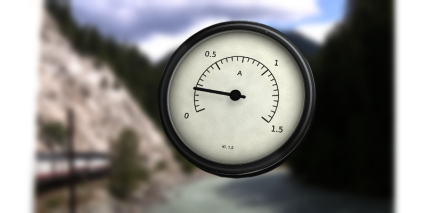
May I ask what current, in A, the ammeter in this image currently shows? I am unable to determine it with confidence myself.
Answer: 0.2 A
